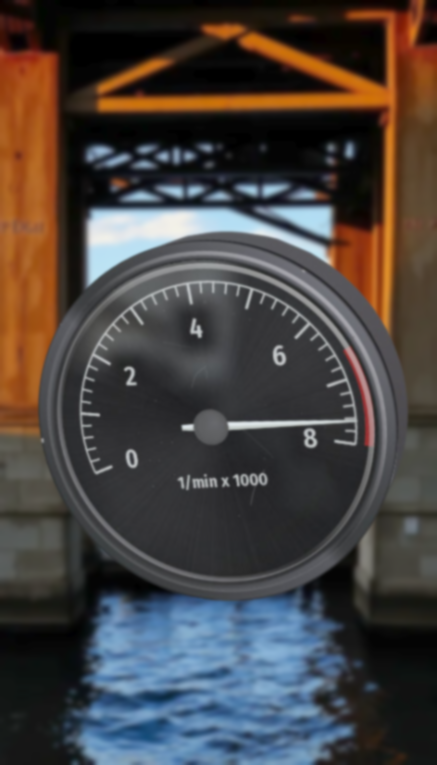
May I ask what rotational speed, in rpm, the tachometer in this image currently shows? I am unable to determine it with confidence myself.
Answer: 7600 rpm
